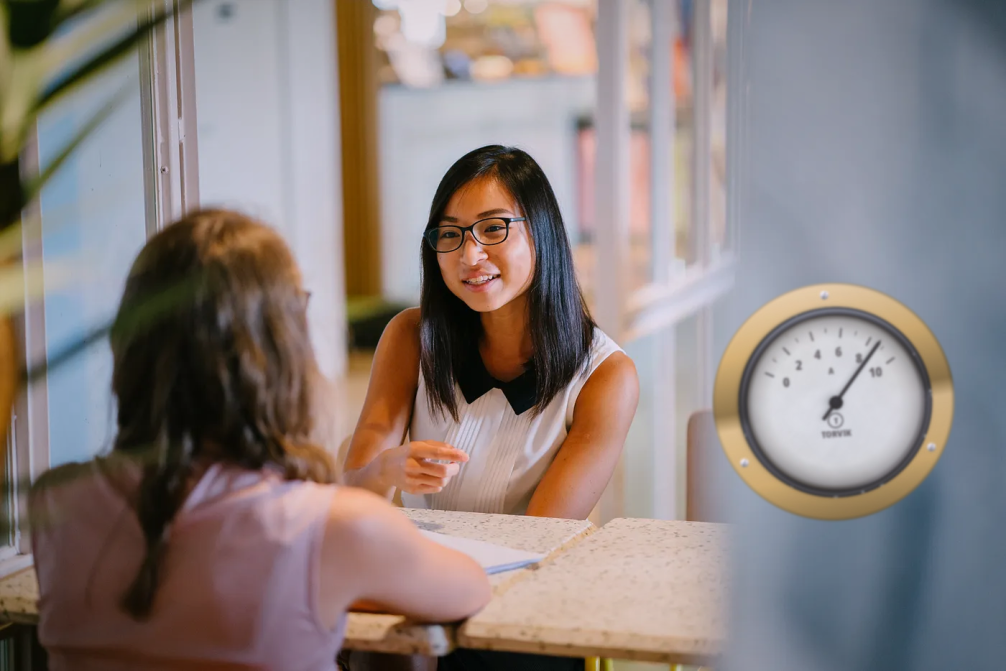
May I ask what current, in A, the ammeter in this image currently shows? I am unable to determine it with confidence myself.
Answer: 8.5 A
